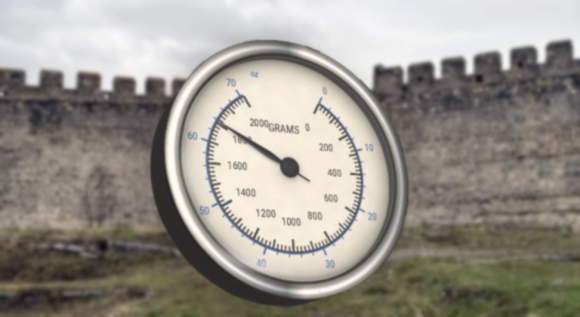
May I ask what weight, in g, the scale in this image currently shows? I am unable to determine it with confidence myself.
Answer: 1800 g
